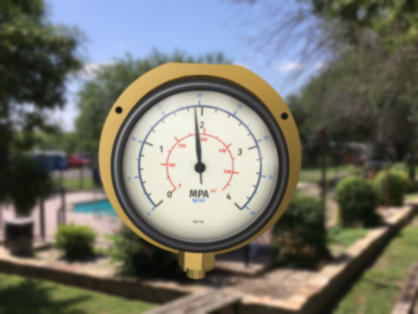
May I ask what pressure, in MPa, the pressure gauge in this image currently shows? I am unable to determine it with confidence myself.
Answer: 1.9 MPa
